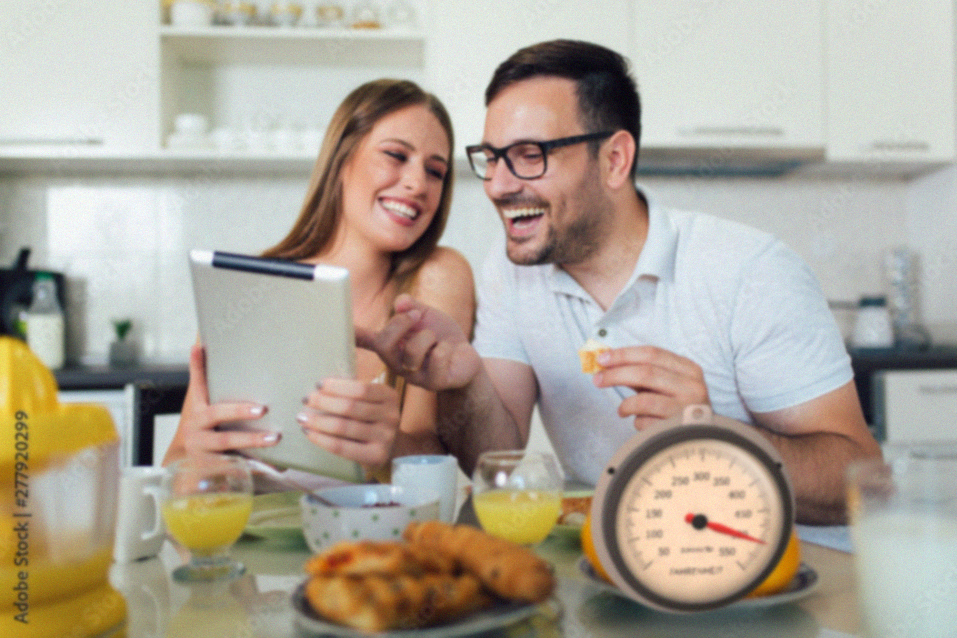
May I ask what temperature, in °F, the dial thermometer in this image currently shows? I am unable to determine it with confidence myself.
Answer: 500 °F
